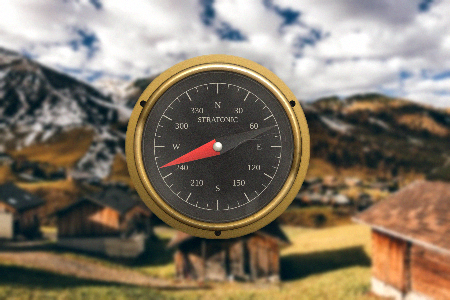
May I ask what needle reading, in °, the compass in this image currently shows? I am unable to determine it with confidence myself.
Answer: 250 °
